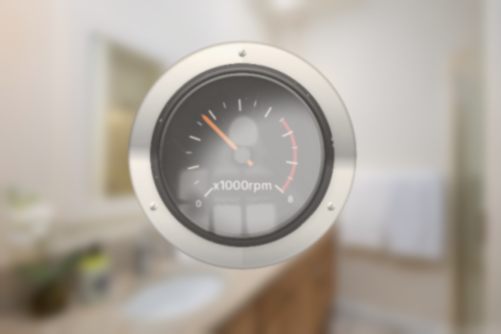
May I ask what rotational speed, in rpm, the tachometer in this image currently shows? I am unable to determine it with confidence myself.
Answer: 2750 rpm
